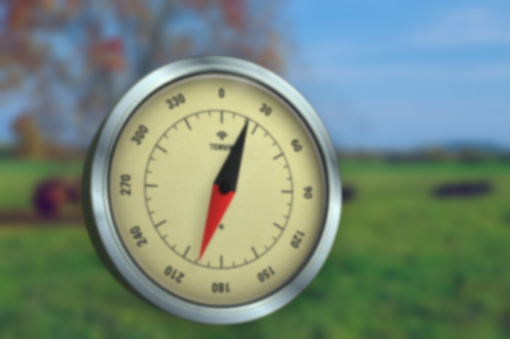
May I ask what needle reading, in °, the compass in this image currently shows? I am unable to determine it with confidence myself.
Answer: 200 °
